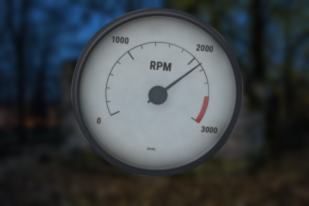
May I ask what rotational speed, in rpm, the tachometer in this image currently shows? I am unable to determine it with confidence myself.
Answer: 2100 rpm
